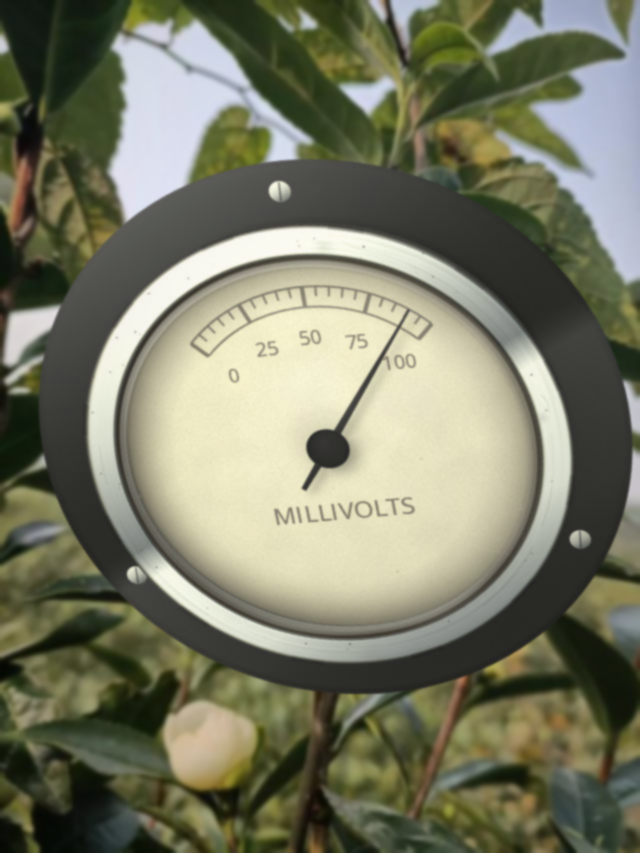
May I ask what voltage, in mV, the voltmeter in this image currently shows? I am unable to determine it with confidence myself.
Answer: 90 mV
